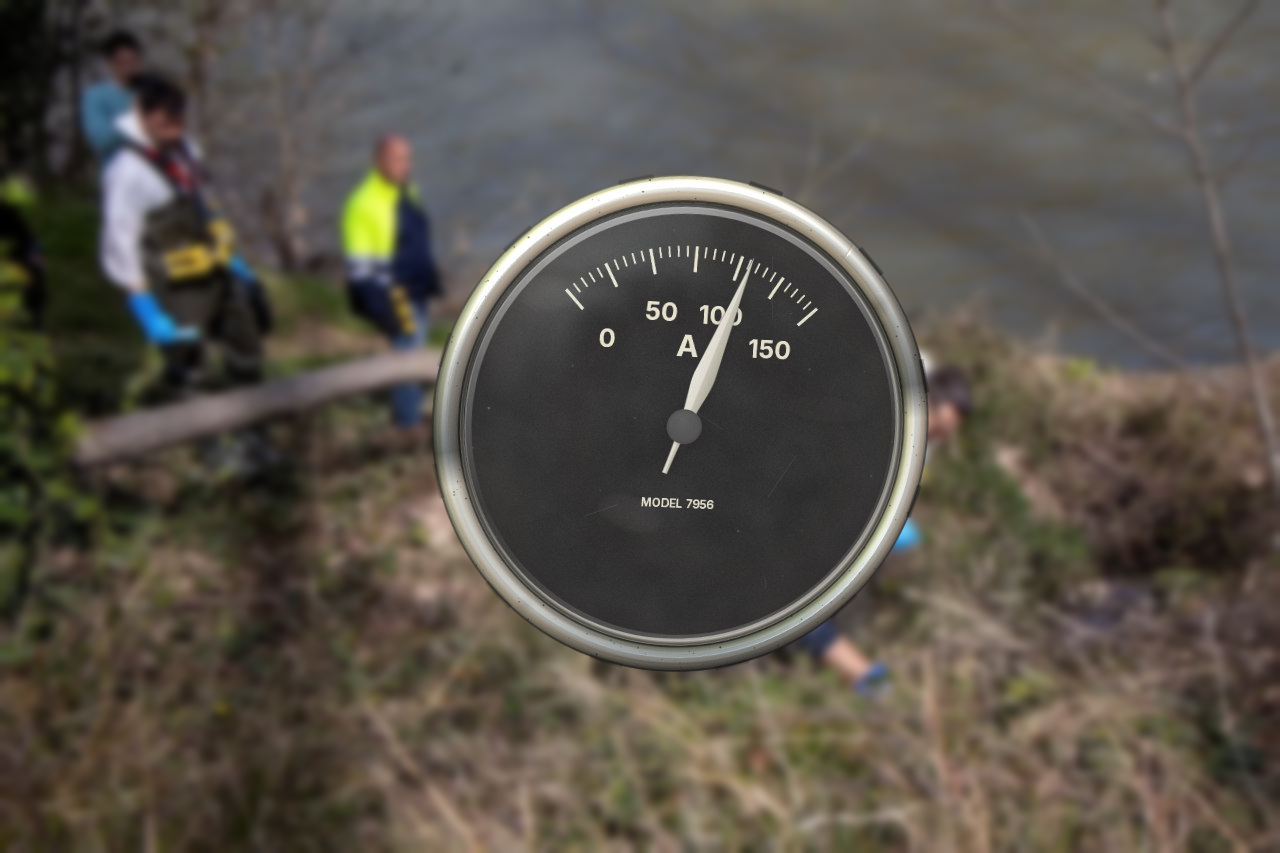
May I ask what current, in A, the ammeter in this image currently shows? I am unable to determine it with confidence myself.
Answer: 105 A
